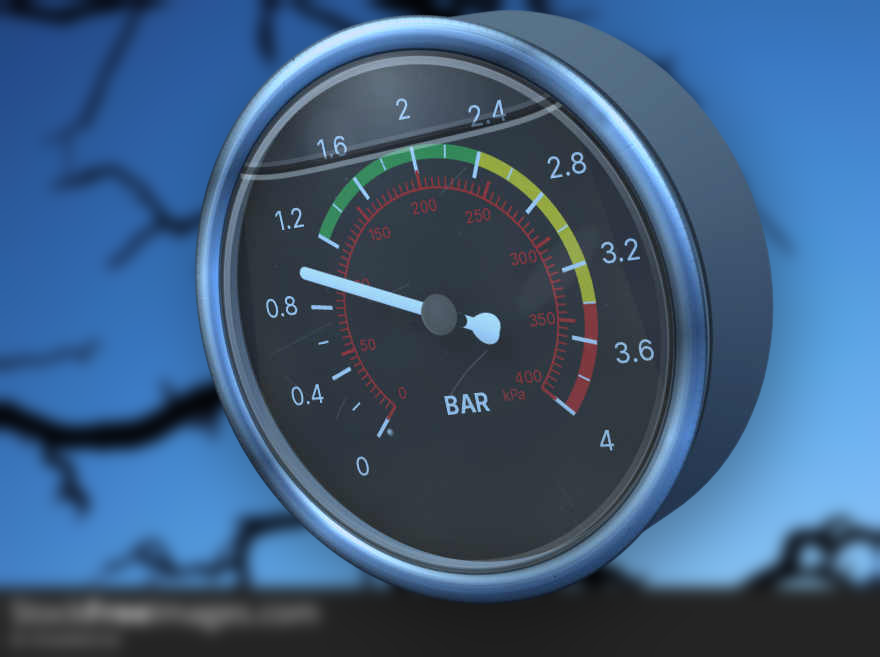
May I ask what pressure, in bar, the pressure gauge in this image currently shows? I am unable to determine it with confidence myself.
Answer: 1 bar
